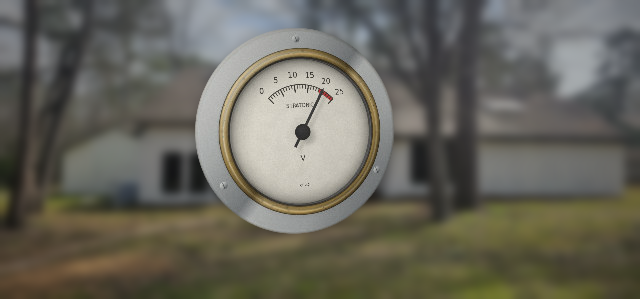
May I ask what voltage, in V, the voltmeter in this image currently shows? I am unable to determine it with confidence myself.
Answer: 20 V
